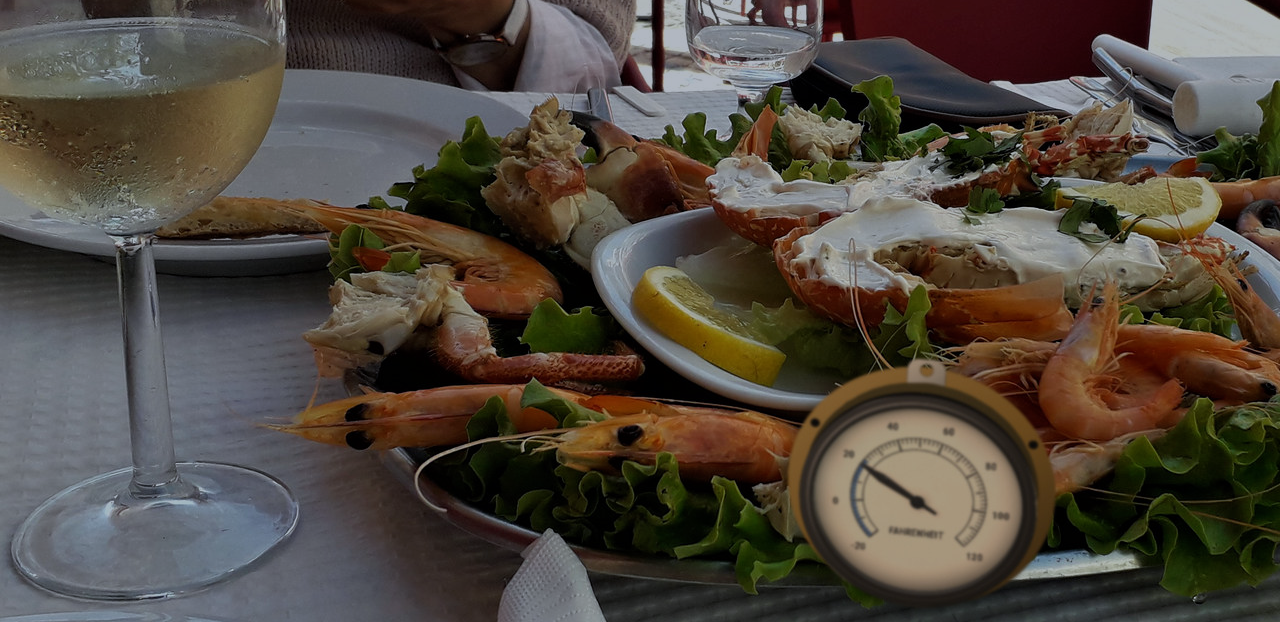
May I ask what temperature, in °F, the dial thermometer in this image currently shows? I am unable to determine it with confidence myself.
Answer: 20 °F
